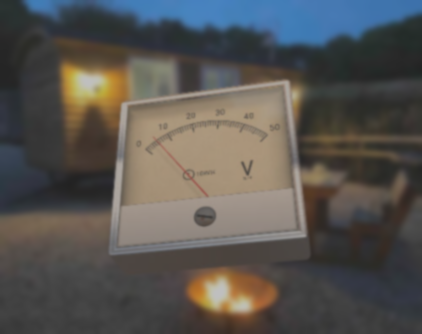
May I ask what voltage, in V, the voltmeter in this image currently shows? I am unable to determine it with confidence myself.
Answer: 5 V
